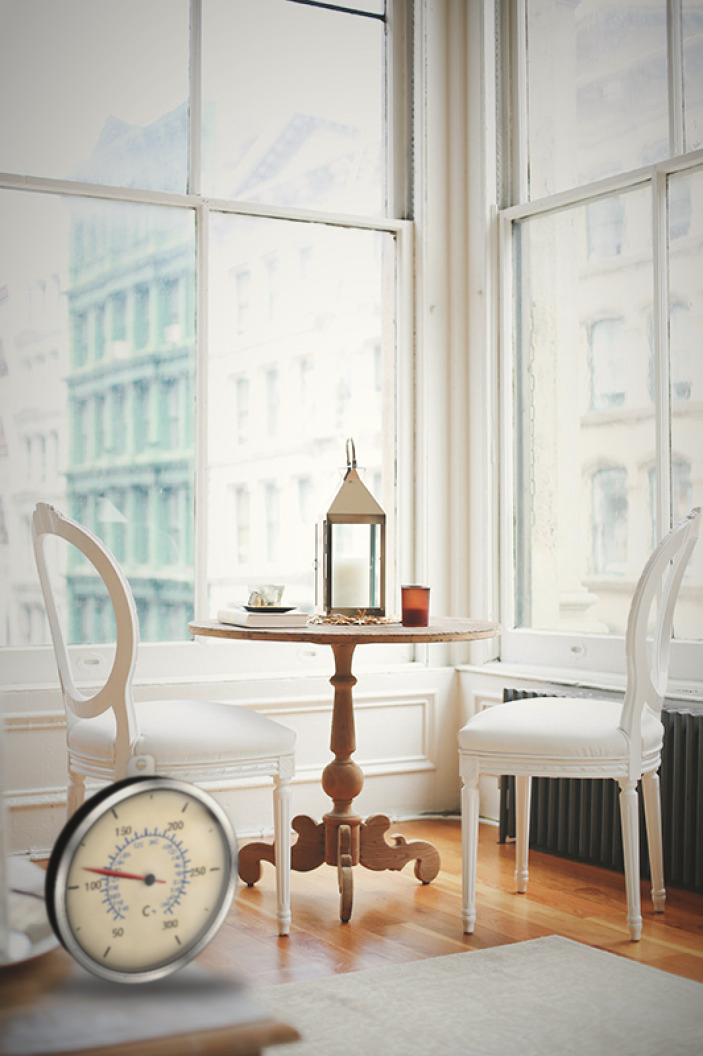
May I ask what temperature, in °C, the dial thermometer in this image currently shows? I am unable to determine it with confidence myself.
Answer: 112.5 °C
